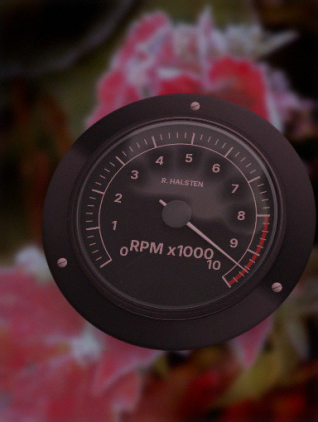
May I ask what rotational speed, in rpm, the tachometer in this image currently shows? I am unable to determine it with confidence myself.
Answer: 9500 rpm
